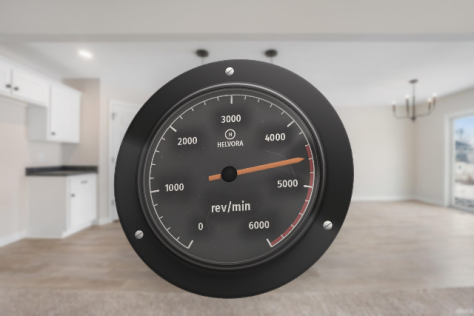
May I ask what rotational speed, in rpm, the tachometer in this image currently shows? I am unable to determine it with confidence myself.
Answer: 4600 rpm
